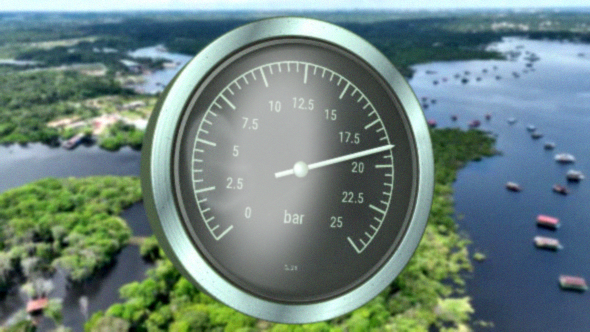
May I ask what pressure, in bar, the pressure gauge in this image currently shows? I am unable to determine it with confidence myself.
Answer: 19 bar
